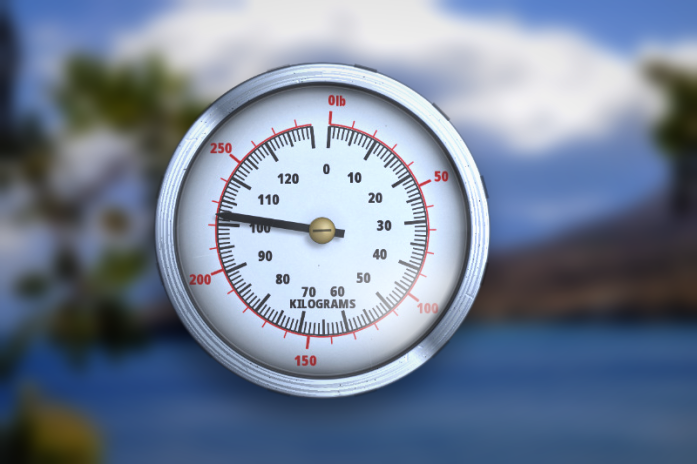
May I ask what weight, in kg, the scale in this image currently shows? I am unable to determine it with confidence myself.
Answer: 102 kg
